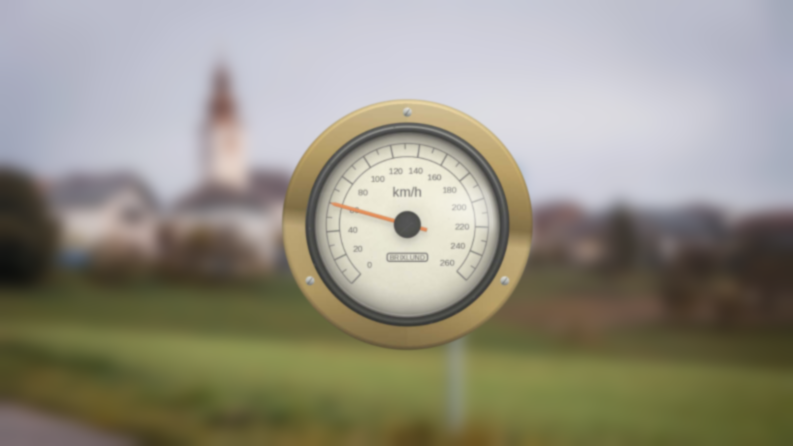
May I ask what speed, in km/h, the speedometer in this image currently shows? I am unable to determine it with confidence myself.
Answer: 60 km/h
